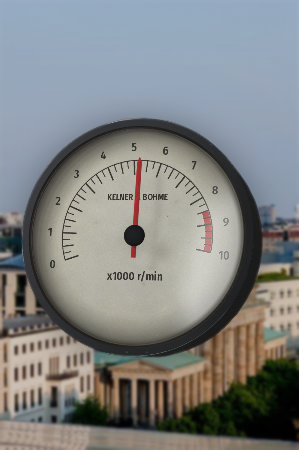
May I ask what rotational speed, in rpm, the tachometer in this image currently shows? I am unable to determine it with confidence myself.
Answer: 5250 rpm
